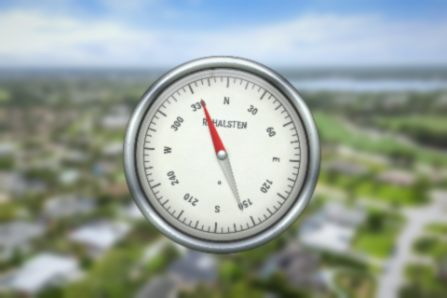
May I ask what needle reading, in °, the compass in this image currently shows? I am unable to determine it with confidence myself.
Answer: 335 °
